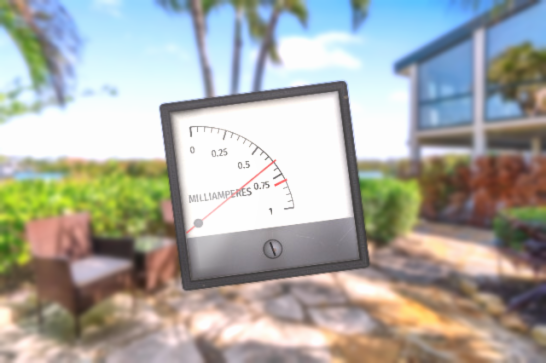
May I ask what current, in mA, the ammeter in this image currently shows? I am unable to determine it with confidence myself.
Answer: 0.65 mA
